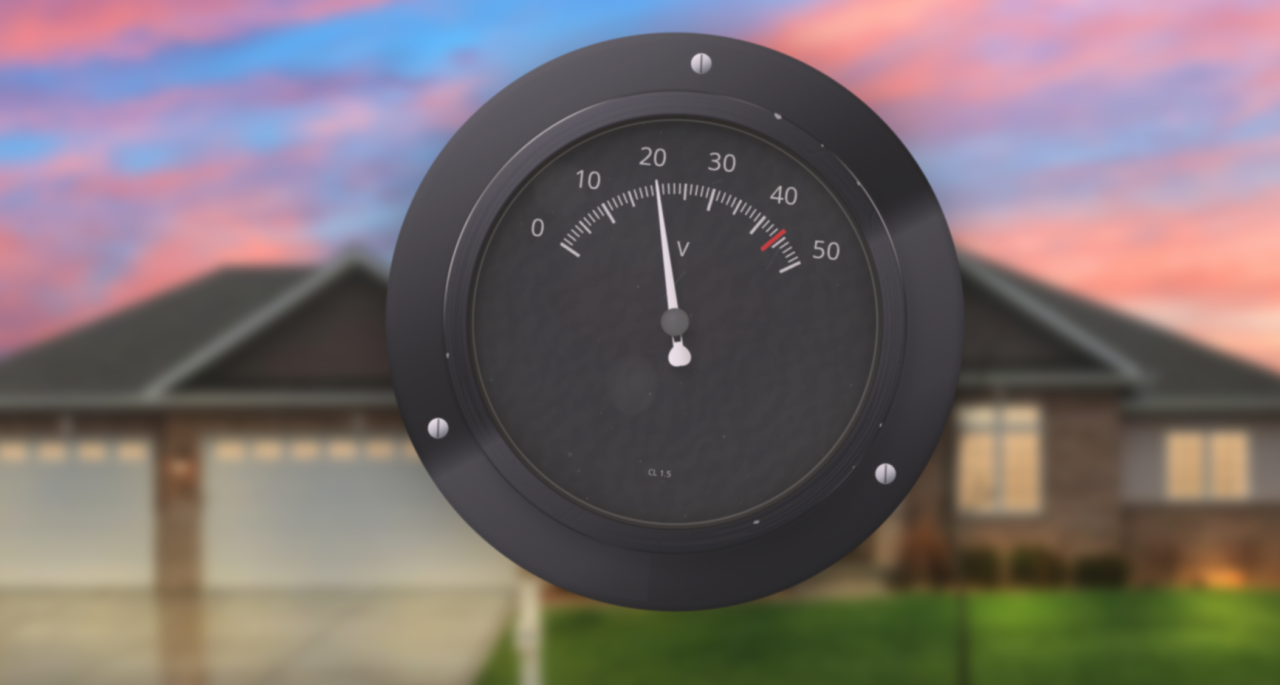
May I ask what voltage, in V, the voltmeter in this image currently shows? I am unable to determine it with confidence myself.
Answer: 20 V
